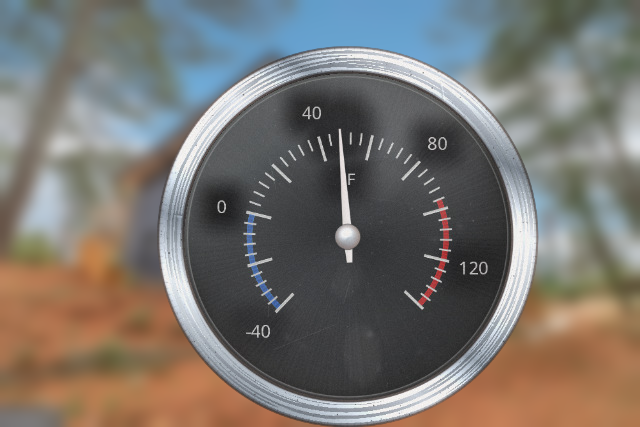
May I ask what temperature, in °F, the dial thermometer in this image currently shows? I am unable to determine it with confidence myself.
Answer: 48 °F
